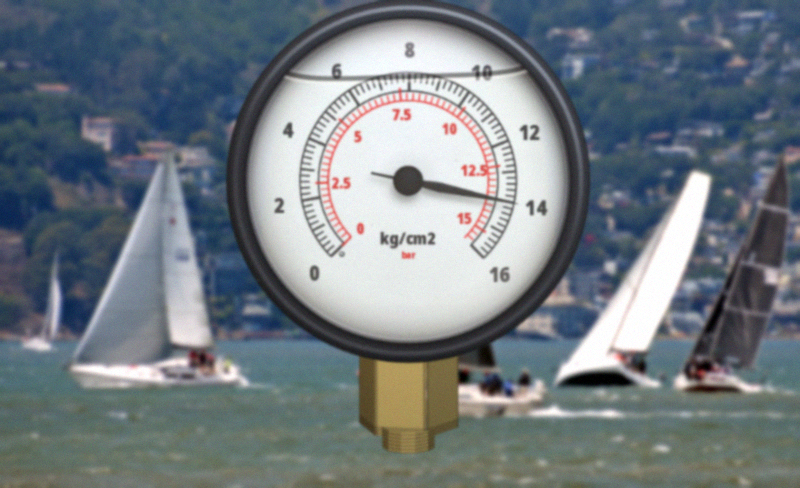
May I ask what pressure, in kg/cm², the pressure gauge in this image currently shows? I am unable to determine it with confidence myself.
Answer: 14 kg/cm²
